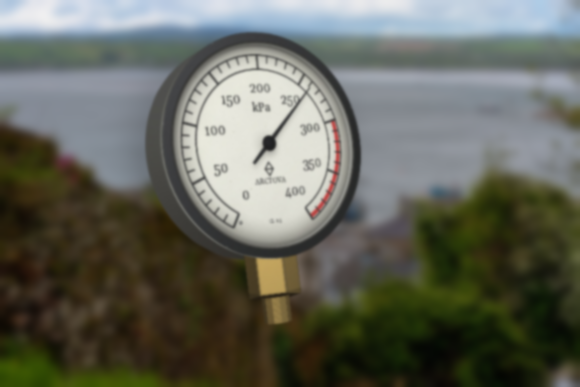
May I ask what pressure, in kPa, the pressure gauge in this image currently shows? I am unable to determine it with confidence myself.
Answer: 260 kPa
